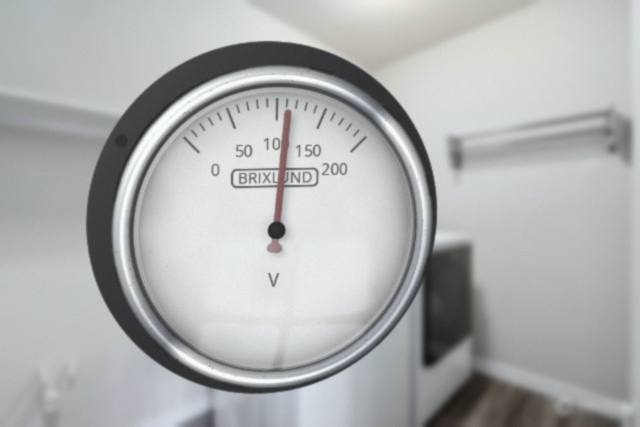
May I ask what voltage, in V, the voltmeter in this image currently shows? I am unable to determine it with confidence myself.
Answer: 110 V
